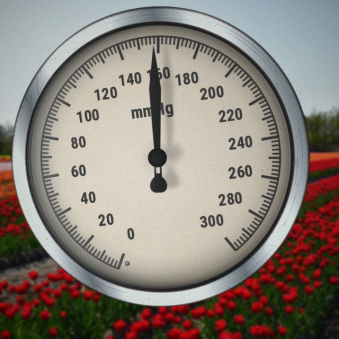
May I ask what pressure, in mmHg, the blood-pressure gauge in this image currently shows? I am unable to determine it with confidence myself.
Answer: 158 mmHg
